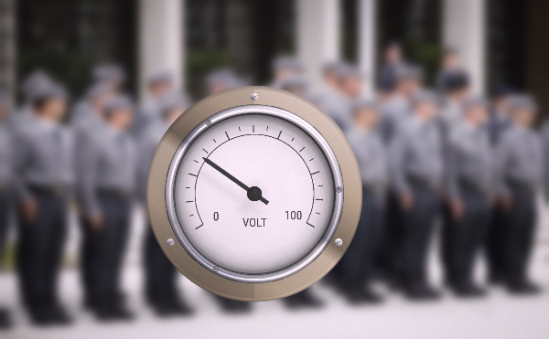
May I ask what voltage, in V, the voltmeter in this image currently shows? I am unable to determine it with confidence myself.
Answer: 27.5 V
